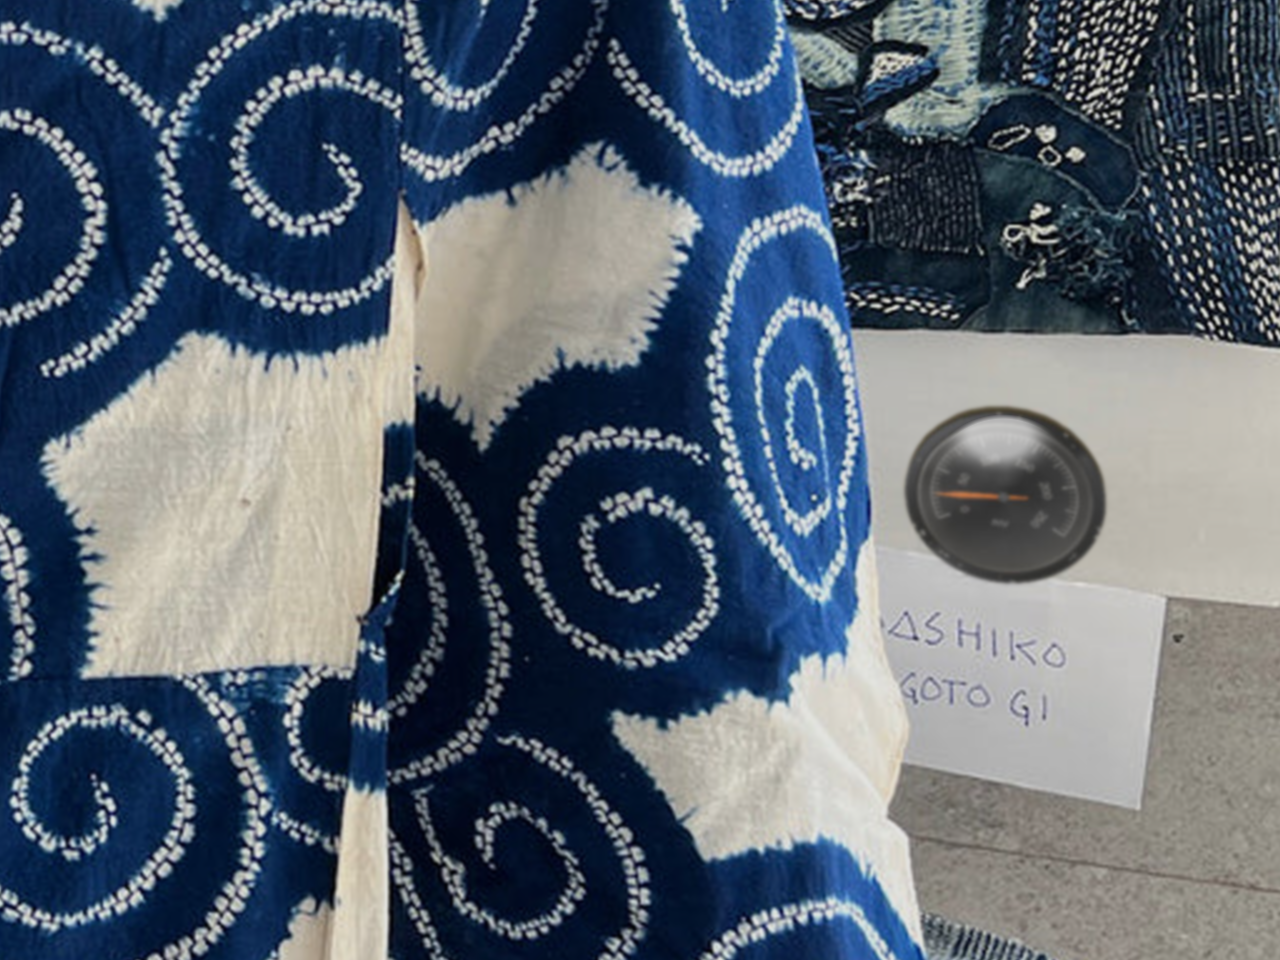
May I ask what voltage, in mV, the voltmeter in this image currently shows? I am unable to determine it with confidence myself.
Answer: 25 mV
